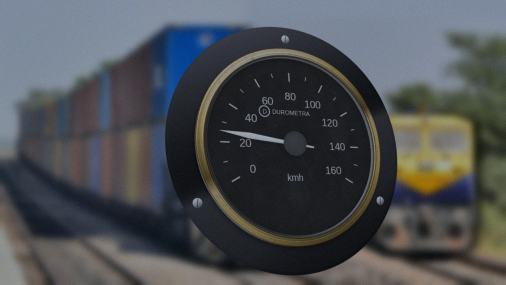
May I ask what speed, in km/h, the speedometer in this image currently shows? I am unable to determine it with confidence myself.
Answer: 25 km/h
